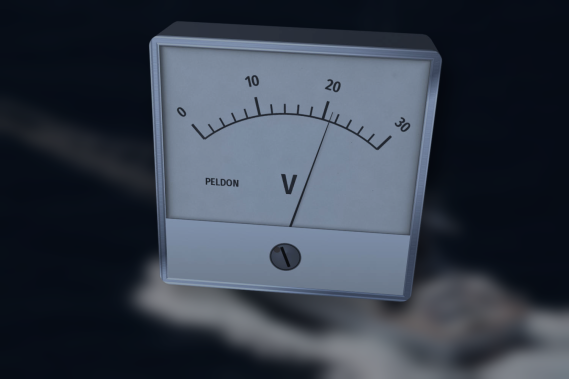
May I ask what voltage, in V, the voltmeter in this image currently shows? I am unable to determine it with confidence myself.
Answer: 21 V
